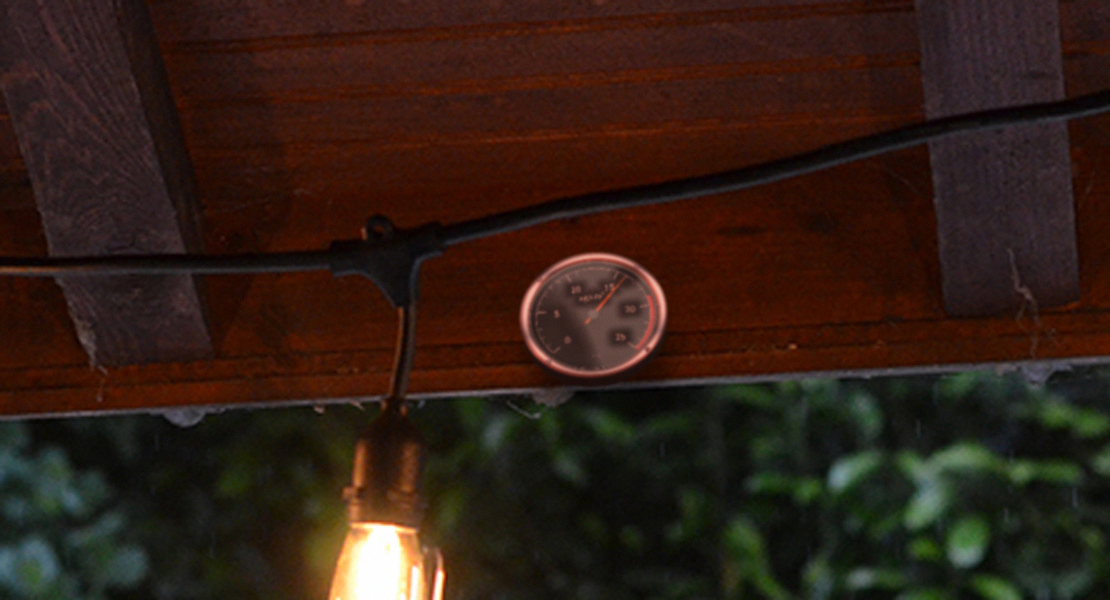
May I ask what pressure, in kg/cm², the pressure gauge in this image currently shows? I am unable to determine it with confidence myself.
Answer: 16 kg/cm²
